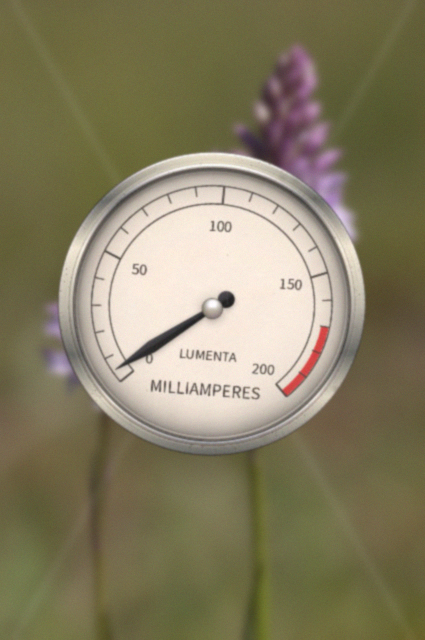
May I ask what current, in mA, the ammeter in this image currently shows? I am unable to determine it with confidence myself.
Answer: 5 mA
